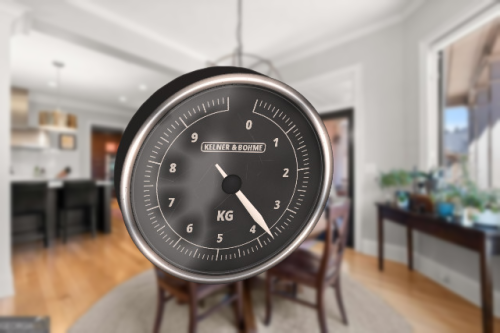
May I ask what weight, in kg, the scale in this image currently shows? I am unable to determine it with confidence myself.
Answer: 3.7 kg
